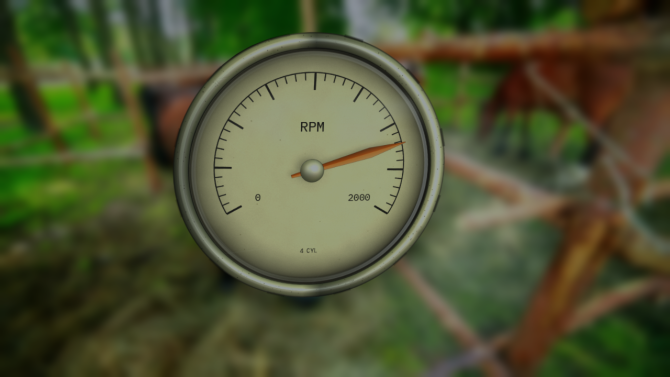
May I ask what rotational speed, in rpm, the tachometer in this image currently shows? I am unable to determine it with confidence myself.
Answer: 1600 rpm
